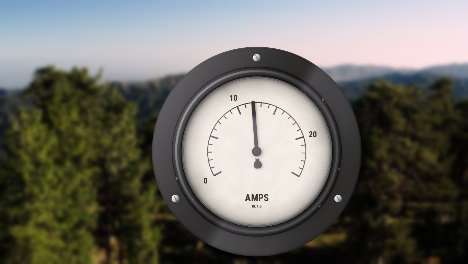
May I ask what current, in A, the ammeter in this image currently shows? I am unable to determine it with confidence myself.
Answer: 12 A
